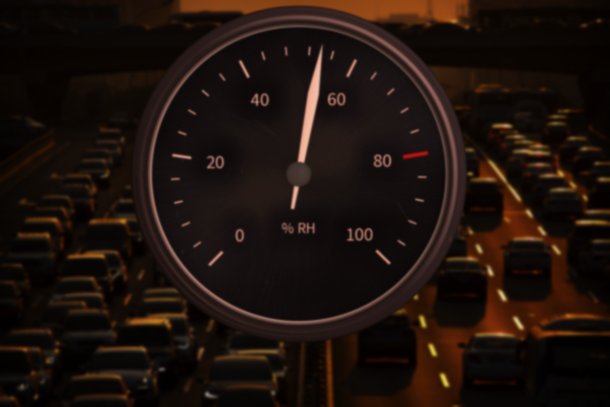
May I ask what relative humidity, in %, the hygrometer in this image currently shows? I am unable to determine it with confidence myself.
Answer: 54 %
